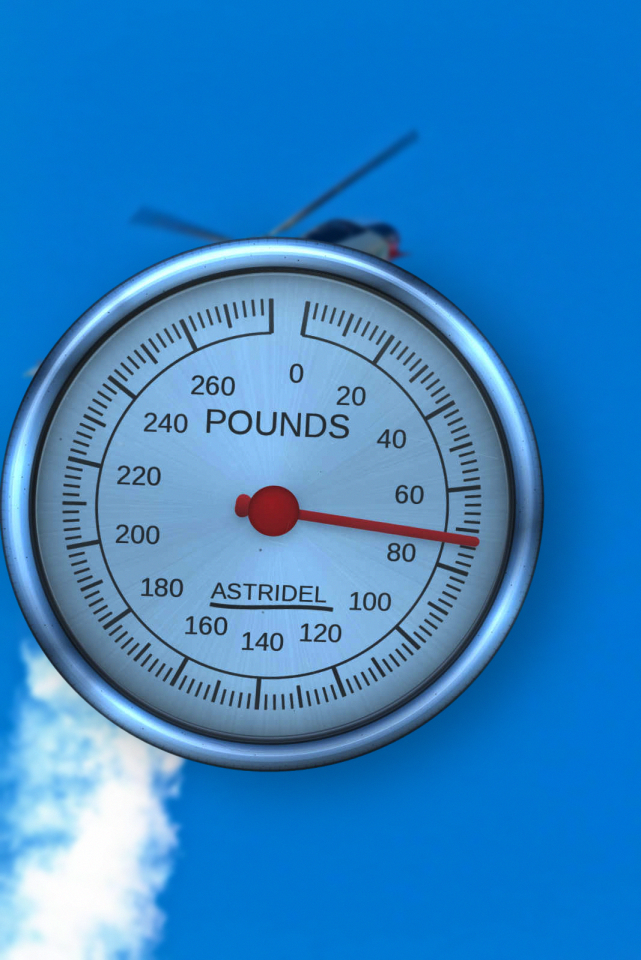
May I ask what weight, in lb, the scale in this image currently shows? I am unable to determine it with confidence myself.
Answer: 72 lb
